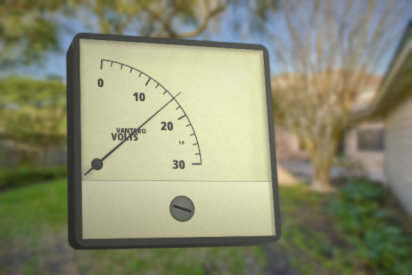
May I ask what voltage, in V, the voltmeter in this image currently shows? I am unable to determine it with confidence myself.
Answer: 16 V
